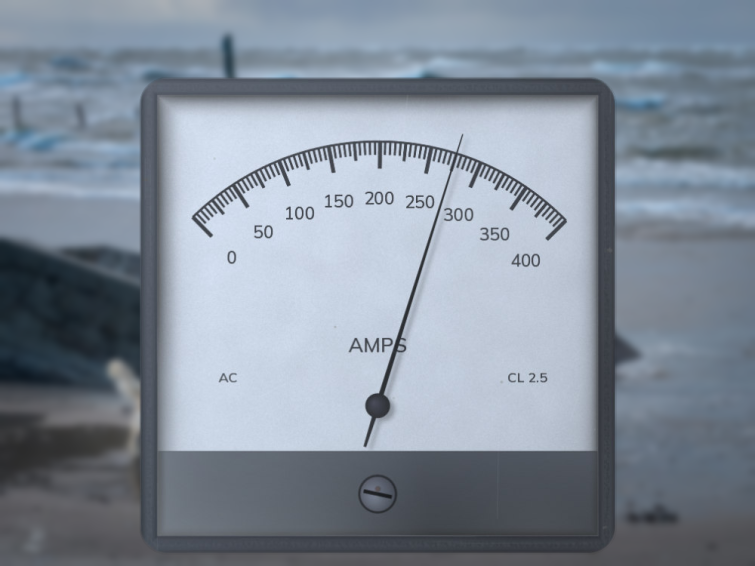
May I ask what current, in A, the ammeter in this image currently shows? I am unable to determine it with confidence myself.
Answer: 275 A
